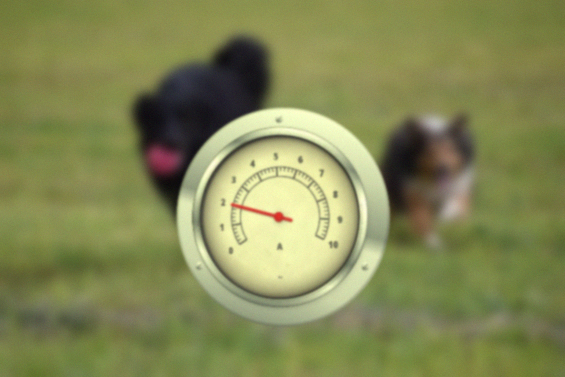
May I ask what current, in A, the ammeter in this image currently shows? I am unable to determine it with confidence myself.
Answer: 2 A
